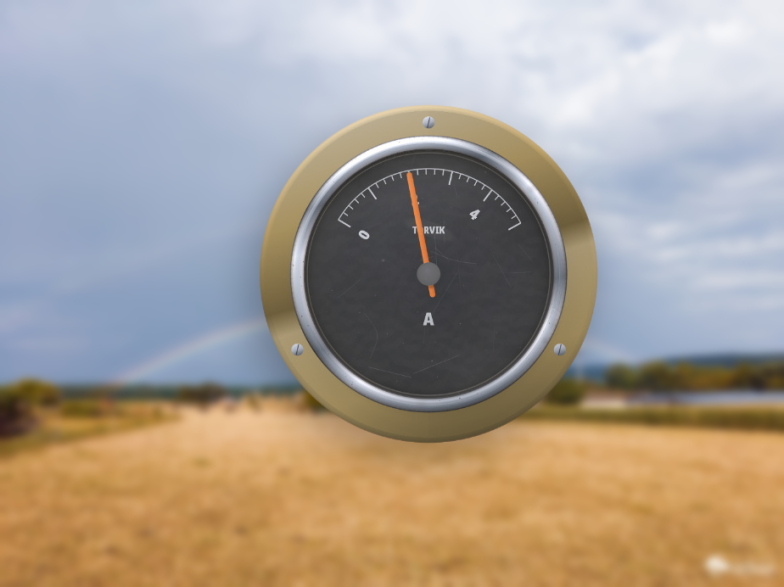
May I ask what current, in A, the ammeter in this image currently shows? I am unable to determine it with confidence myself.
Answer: 2 A
